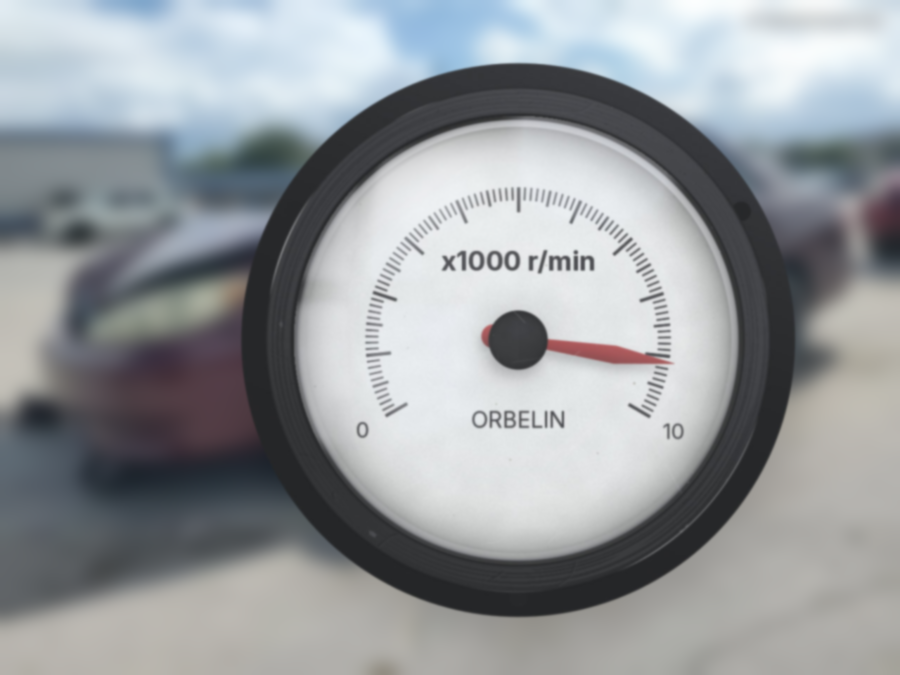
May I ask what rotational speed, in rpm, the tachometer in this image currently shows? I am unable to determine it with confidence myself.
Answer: 9100 rpm
